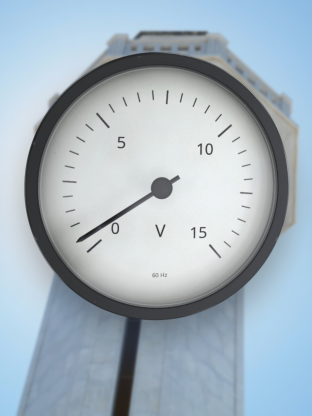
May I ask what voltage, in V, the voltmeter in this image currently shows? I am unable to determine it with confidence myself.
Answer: 0.5 V
